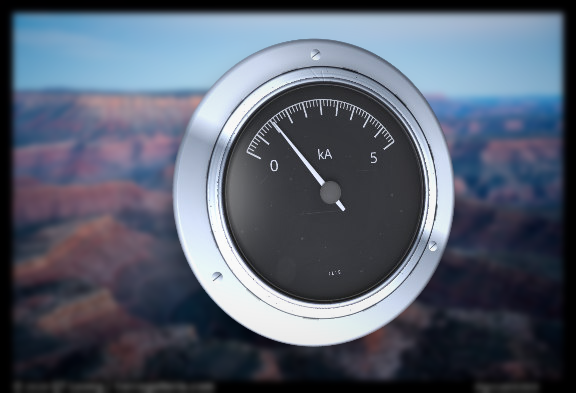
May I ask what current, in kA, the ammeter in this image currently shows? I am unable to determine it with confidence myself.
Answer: 1 kA
